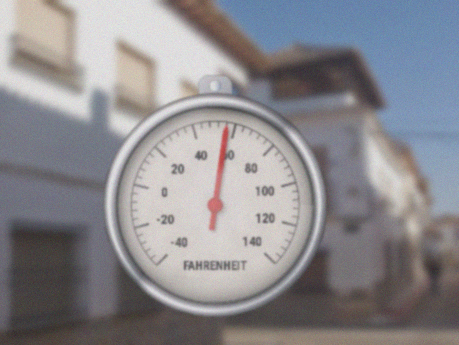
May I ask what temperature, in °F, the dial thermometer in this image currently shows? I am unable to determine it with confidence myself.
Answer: 56 °F
